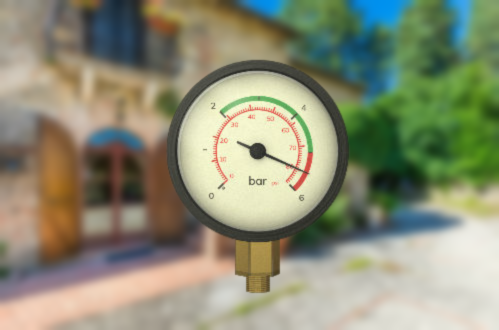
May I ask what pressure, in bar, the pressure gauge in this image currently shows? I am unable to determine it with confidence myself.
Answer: 5.5 bar
